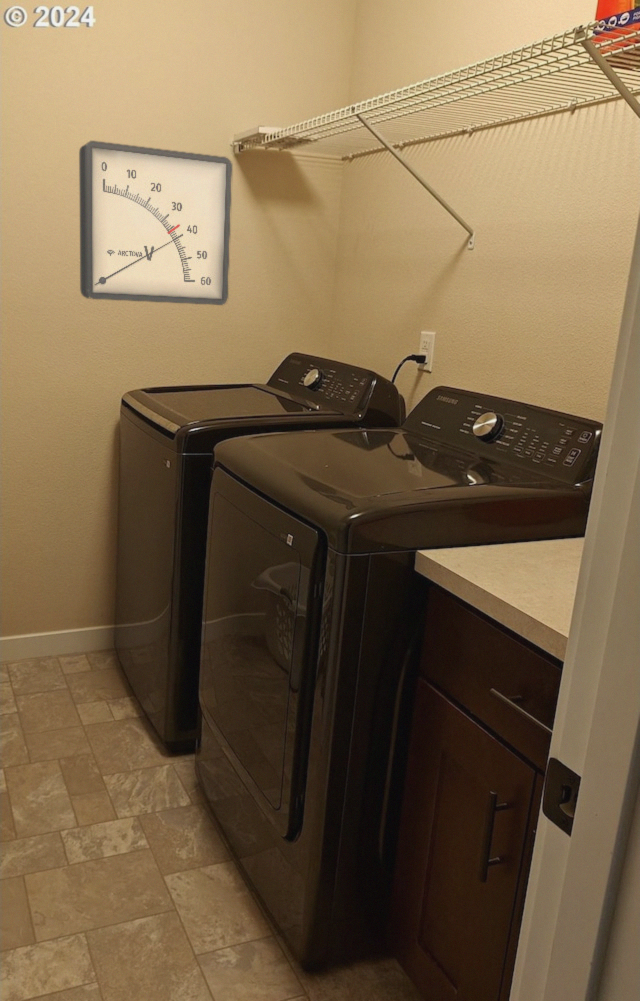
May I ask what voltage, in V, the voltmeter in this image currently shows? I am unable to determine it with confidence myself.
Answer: 40 V
